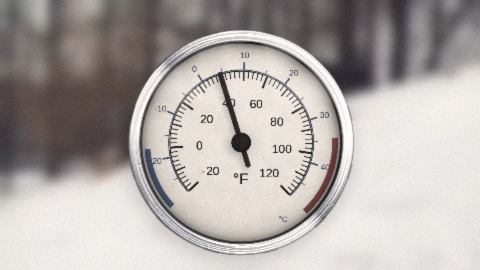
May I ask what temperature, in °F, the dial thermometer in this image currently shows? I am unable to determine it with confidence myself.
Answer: 40 °F
